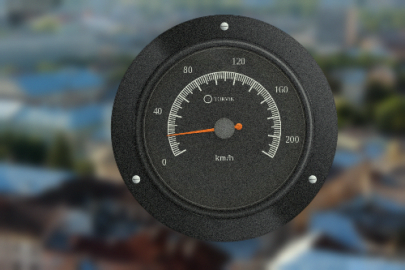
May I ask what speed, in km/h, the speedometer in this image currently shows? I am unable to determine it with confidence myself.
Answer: 20 km/h
